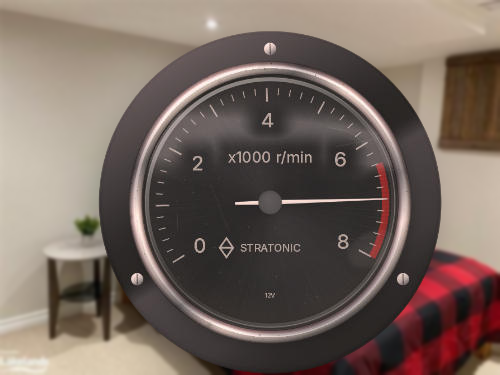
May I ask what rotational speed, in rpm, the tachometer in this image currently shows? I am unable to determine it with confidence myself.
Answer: 7000 rpm
